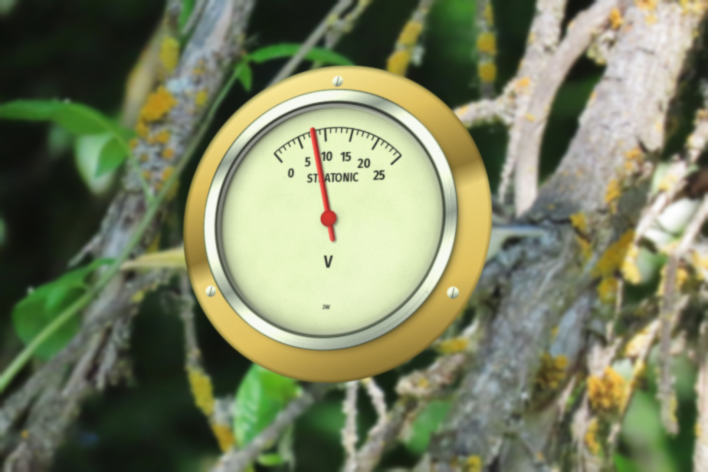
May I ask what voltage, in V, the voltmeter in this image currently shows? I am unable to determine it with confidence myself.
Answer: 8 V
